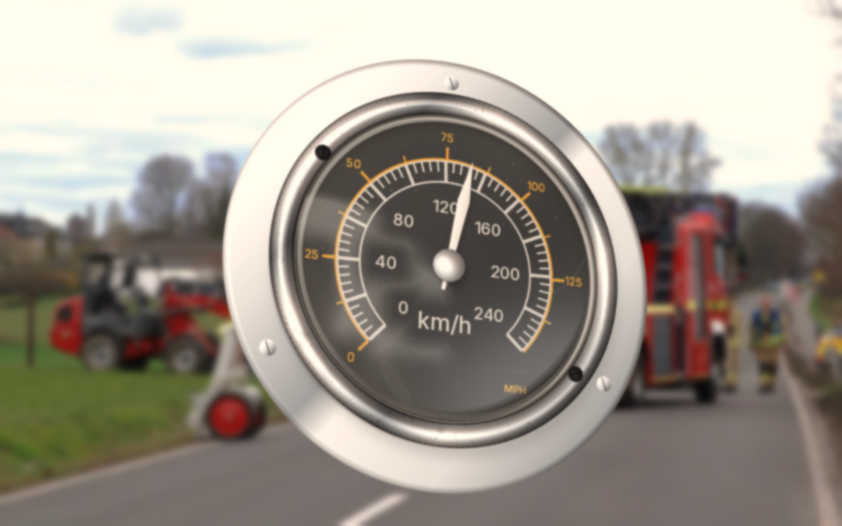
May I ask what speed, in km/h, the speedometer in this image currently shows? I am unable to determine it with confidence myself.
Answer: 132 km/h
